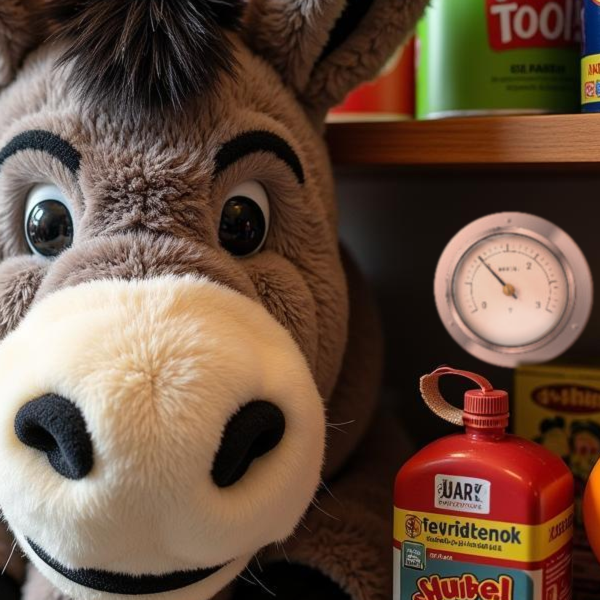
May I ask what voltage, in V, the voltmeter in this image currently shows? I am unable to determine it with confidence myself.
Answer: 1 V
